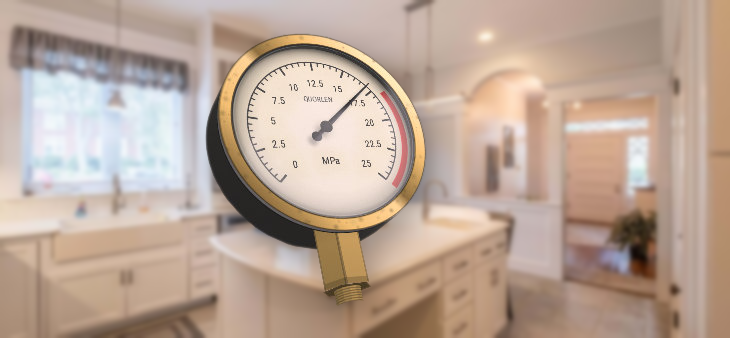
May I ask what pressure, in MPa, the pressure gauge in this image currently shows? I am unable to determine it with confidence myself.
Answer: 17 MPa
